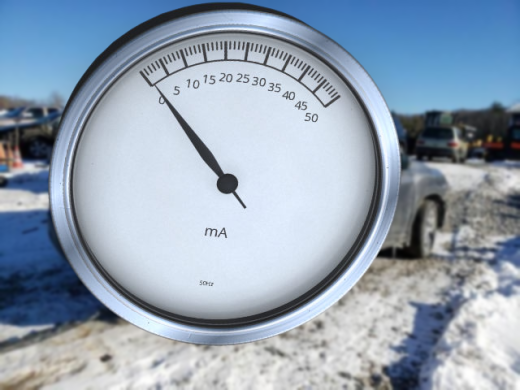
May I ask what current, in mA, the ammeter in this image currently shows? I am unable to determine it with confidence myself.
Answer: 1 mA
